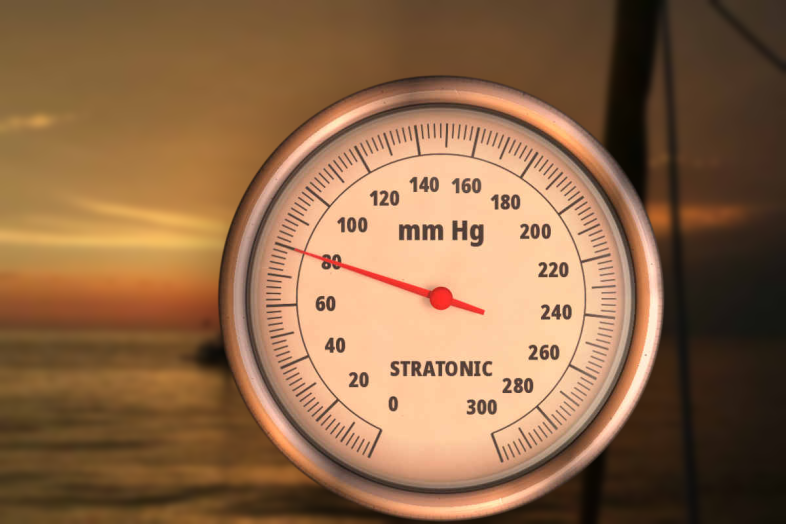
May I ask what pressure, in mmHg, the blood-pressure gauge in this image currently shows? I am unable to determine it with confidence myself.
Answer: 80 mmHg
